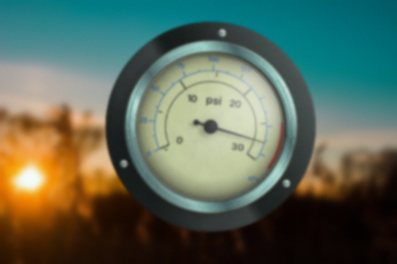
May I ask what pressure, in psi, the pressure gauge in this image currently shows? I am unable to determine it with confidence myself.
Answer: 27.5 psi
